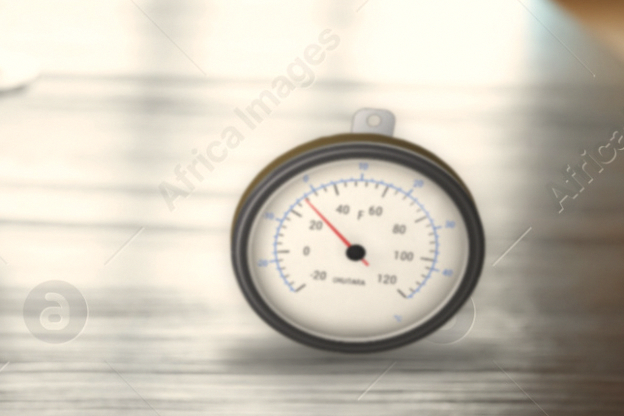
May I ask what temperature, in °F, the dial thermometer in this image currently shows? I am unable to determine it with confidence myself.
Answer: 28 °F
